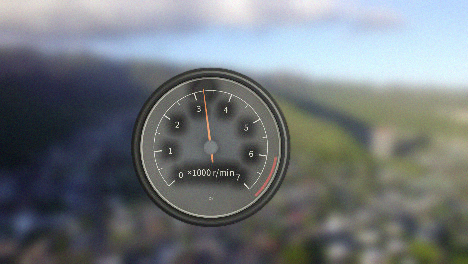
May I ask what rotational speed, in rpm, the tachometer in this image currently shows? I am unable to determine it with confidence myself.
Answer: 3250 rpm
